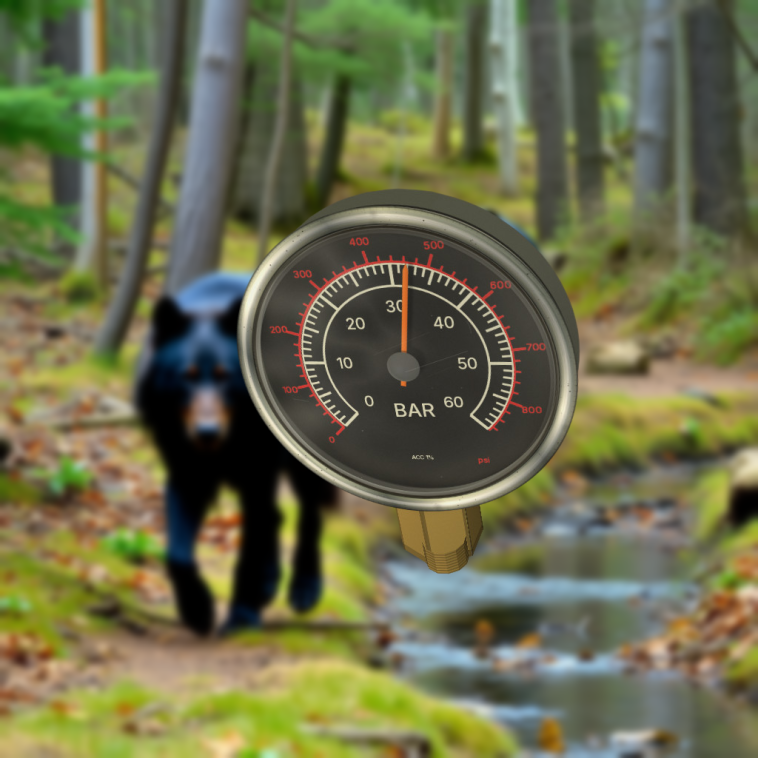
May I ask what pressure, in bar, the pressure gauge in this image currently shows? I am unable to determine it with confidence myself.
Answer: 32 bar
